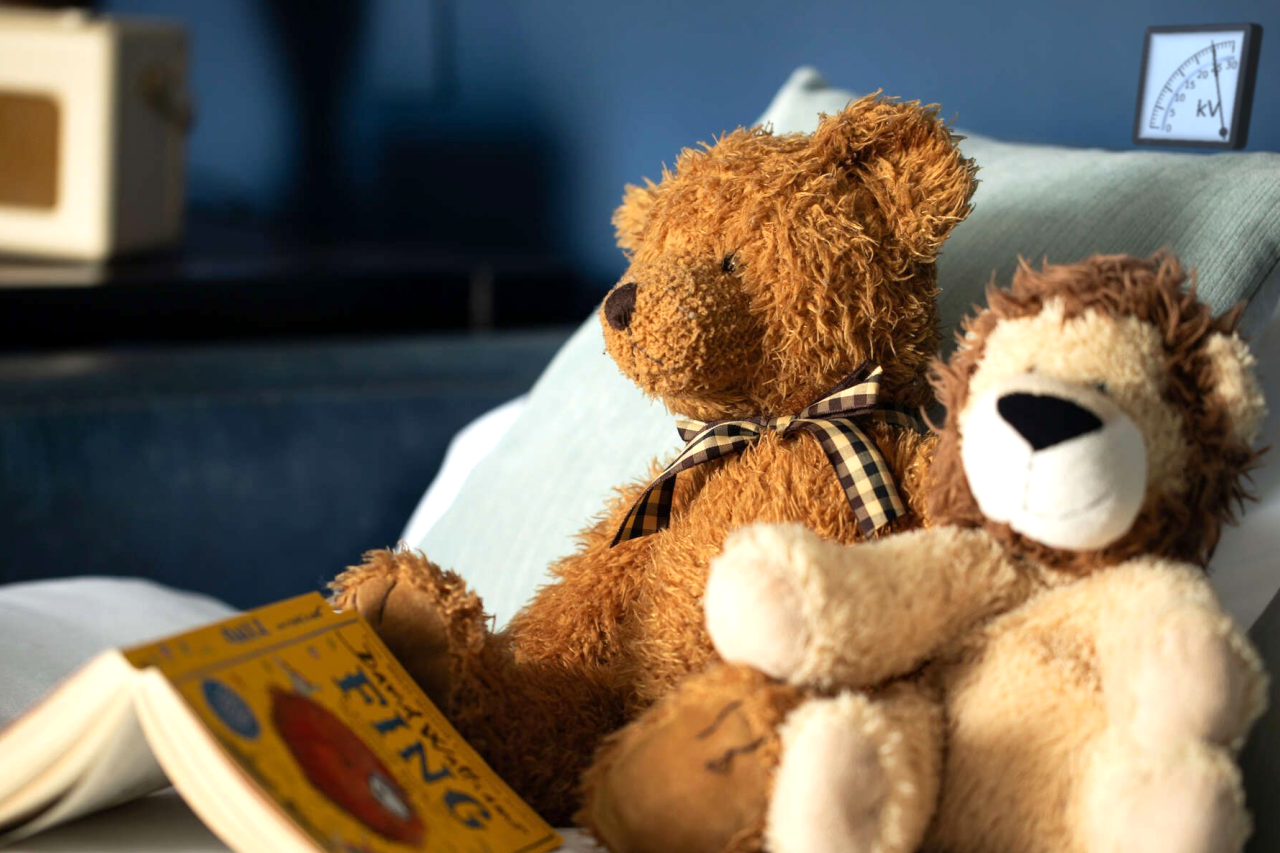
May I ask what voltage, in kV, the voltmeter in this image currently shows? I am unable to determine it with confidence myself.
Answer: 25 kV
